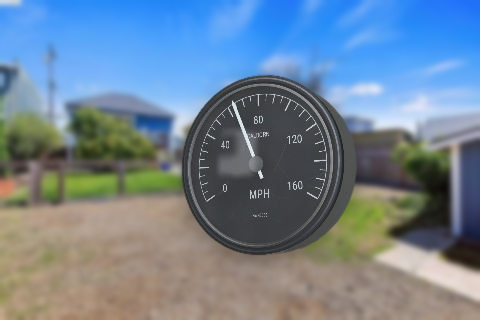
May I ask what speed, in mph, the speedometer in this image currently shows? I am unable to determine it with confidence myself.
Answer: 65 mph
